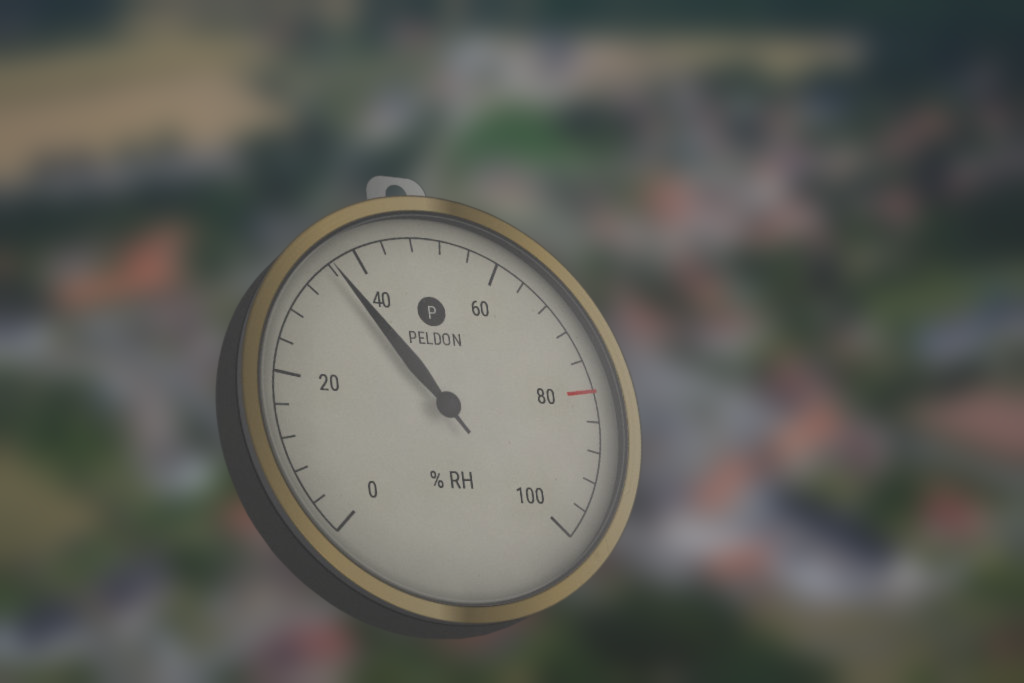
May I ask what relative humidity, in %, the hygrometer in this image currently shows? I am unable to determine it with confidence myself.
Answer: 36 %
